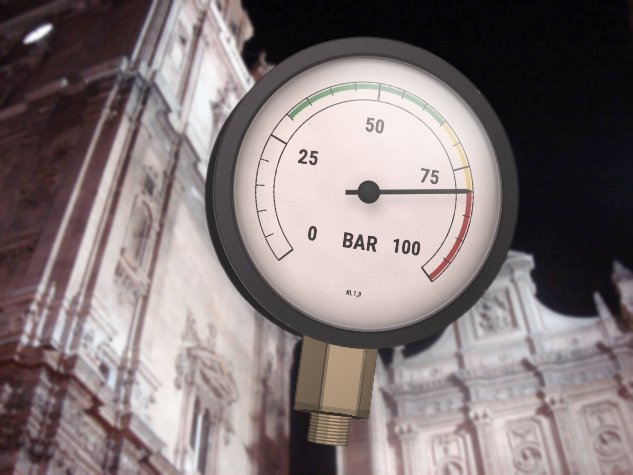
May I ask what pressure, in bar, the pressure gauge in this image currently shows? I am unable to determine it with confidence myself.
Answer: 80 bar
